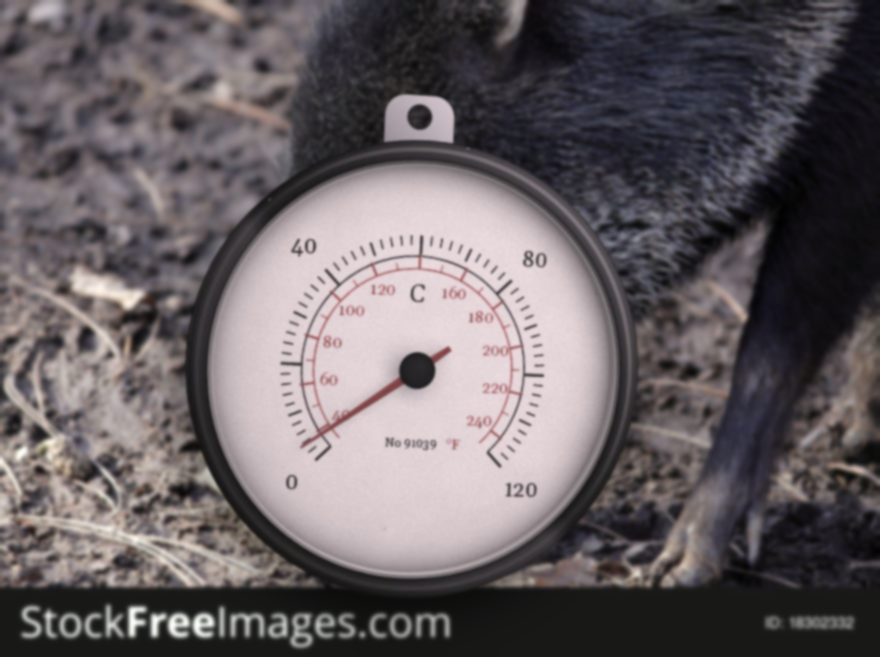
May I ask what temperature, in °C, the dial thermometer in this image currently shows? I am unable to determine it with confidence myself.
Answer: 4 °C
